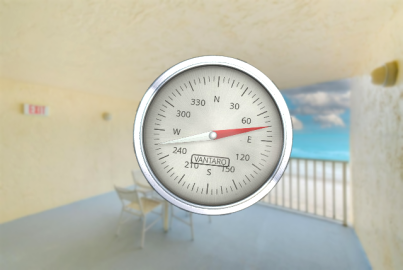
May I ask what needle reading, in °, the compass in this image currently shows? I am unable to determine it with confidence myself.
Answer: 75 °
